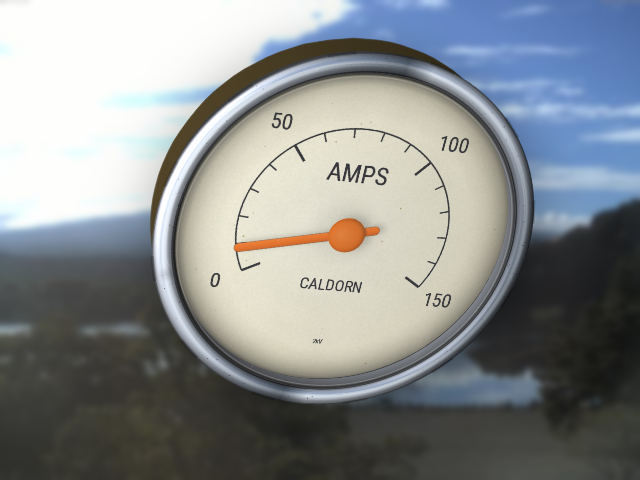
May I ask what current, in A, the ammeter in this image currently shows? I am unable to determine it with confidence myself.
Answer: 10 A
